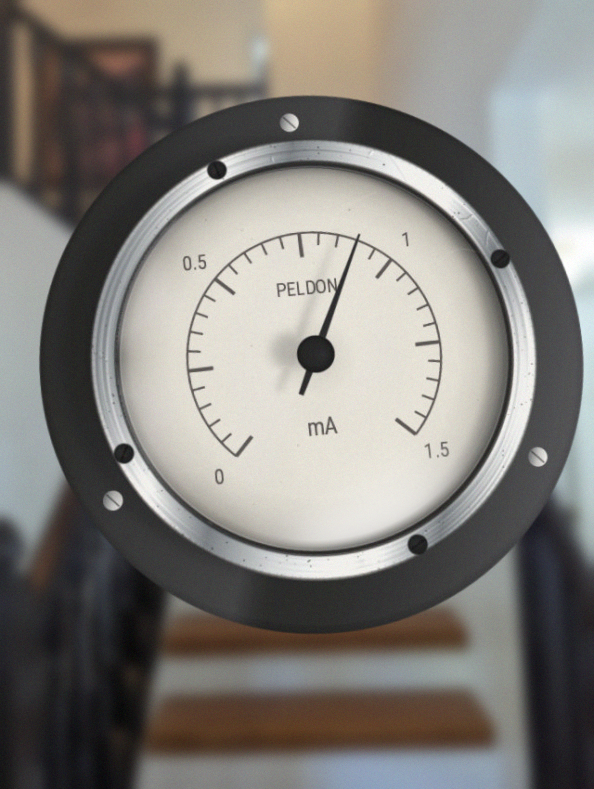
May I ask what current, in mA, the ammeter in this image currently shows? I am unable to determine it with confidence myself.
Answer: 0.9 mA
